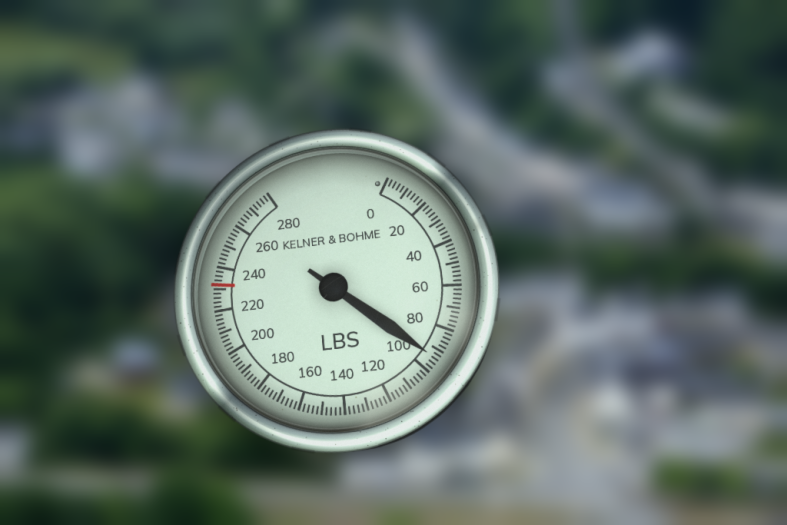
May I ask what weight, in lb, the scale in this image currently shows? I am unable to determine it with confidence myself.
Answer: 94 lb
